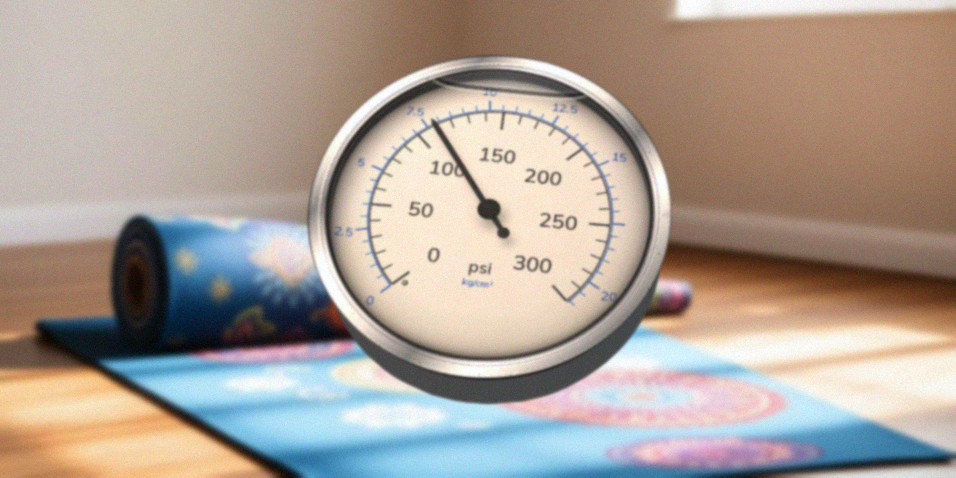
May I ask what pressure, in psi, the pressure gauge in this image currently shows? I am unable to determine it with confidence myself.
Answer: 110 psi
